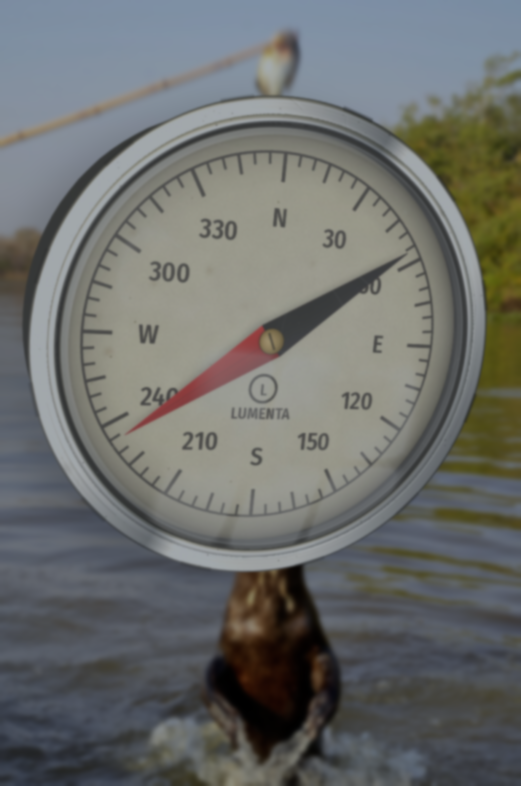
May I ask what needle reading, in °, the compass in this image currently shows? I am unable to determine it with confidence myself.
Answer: 235 °
